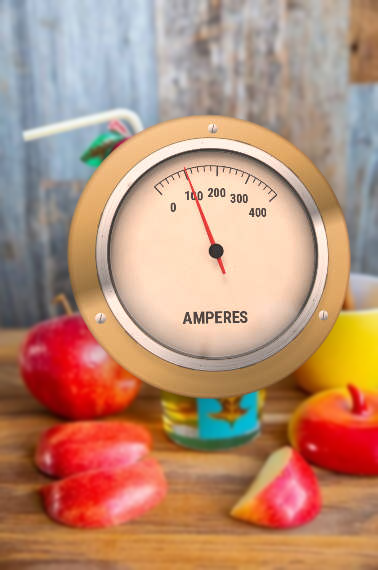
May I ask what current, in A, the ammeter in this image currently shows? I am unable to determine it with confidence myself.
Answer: 100 A
